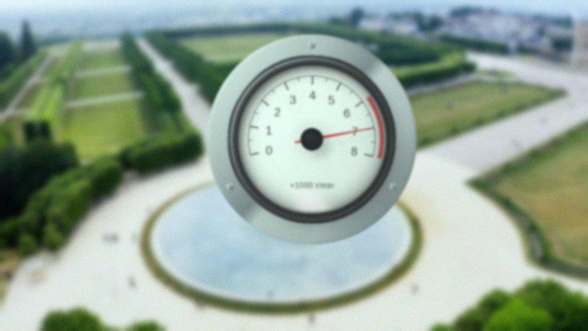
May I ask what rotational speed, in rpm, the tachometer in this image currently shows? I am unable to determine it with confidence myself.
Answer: 7000 rpm
